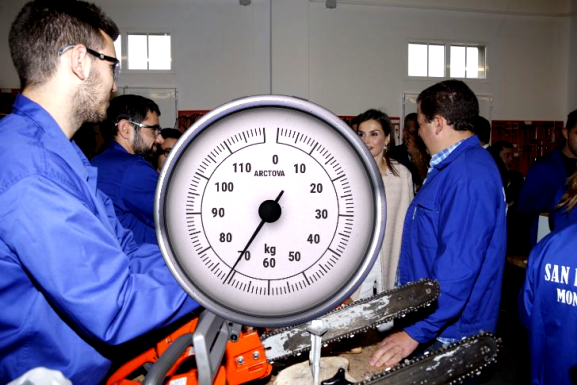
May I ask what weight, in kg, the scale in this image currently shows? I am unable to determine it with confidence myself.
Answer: 71 kg
